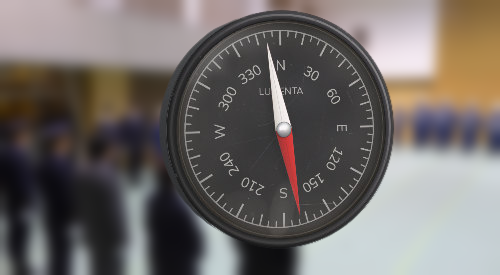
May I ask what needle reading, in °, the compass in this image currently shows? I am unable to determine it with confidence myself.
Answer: 170 °
